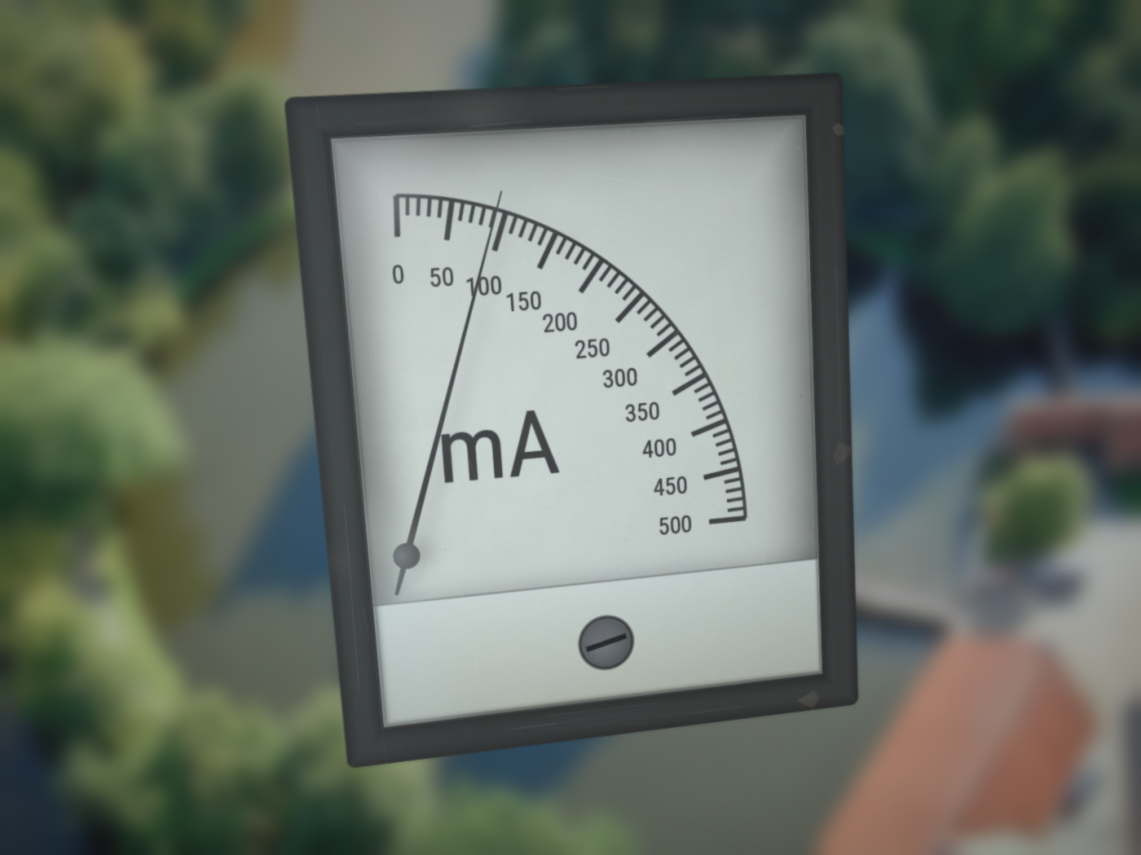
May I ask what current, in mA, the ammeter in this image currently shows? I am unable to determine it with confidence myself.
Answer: 90 mA
